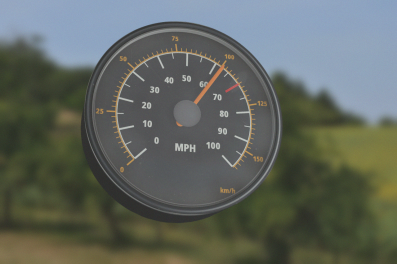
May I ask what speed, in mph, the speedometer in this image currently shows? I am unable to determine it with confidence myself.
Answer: 62.5 mph
